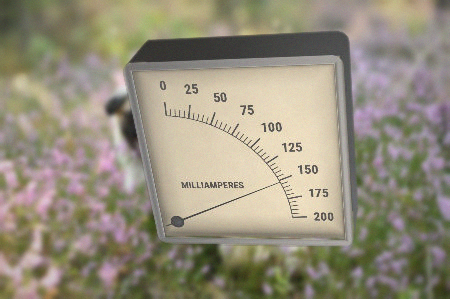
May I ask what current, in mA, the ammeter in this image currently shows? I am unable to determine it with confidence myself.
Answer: 150 mA
